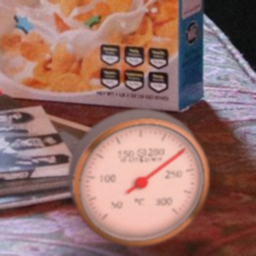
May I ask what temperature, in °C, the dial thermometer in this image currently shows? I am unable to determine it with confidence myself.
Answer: 225 °C
